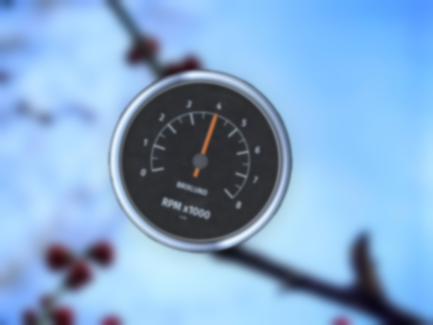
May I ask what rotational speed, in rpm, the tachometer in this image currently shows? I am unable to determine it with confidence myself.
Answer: 4000 rpm
